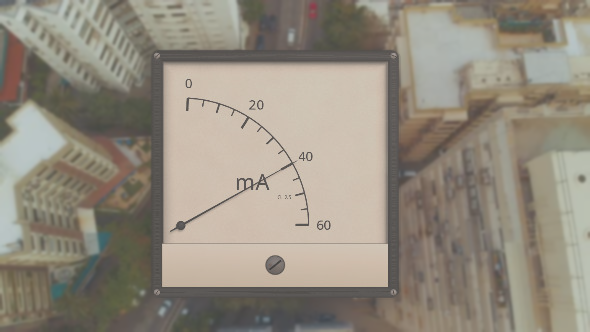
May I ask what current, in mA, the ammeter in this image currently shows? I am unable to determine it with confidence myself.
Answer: 40 mA
